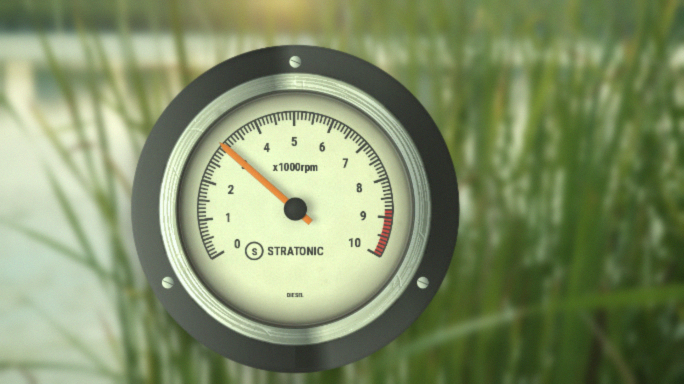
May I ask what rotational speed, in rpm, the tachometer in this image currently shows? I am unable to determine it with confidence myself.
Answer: 3000 rpm
